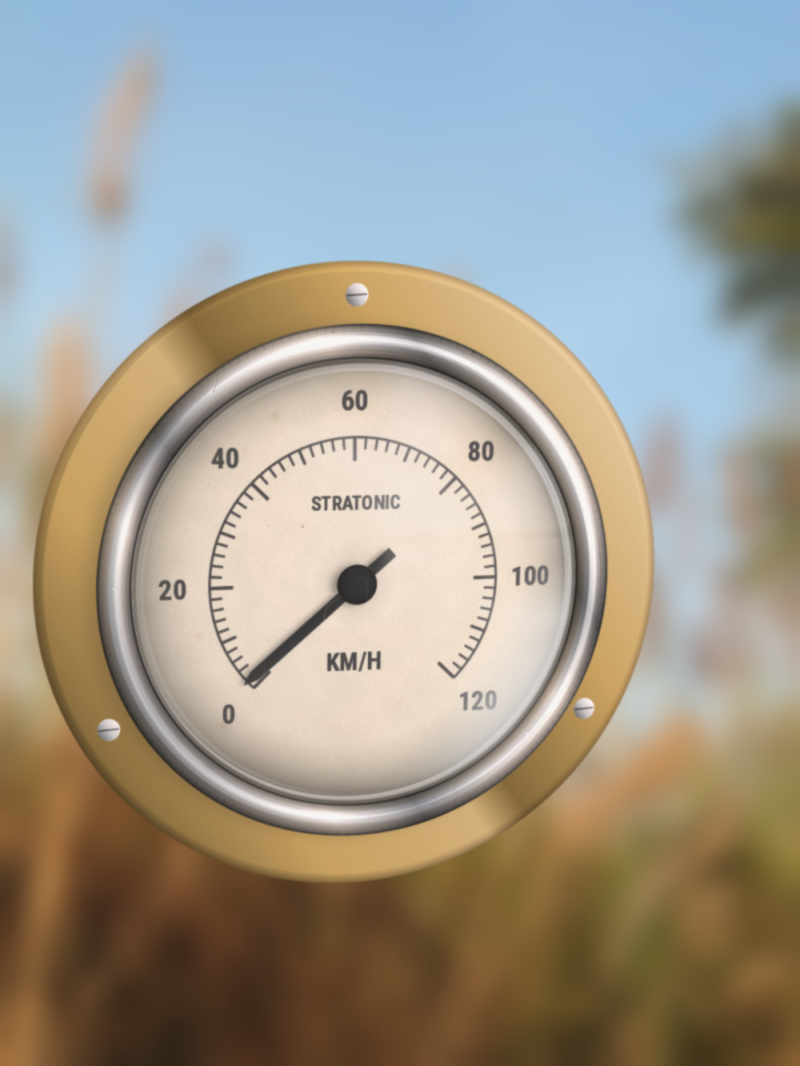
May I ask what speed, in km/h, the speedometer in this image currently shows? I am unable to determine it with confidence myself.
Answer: 2 km/h
